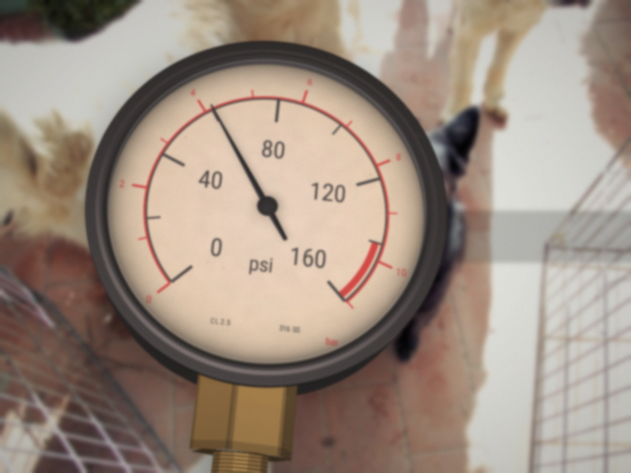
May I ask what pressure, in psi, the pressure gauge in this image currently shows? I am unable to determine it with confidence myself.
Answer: 60 psi
